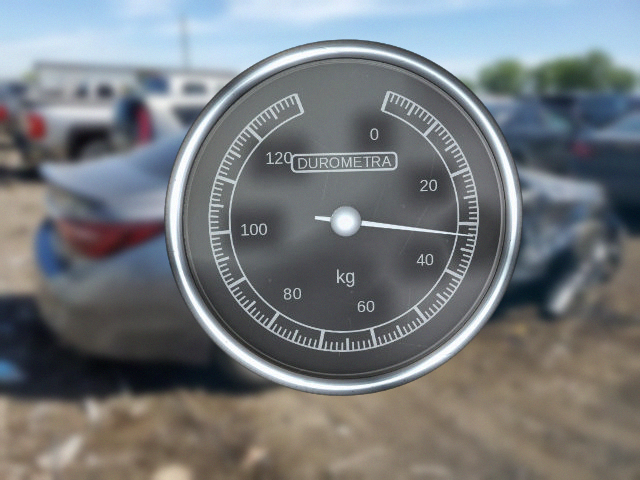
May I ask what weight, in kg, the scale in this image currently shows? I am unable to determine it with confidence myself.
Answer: 32 kg
